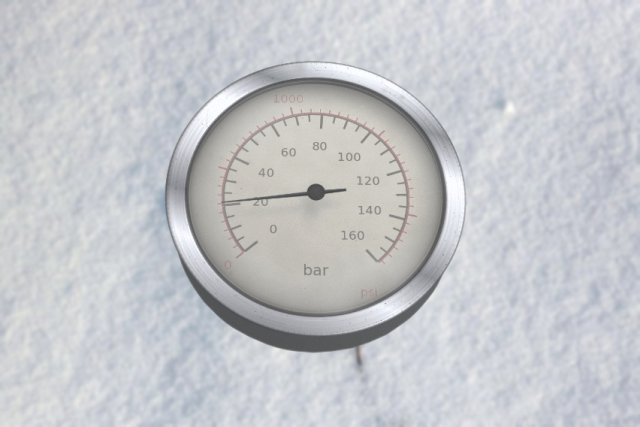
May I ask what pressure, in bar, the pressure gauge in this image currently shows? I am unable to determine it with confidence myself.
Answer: 20 bar
